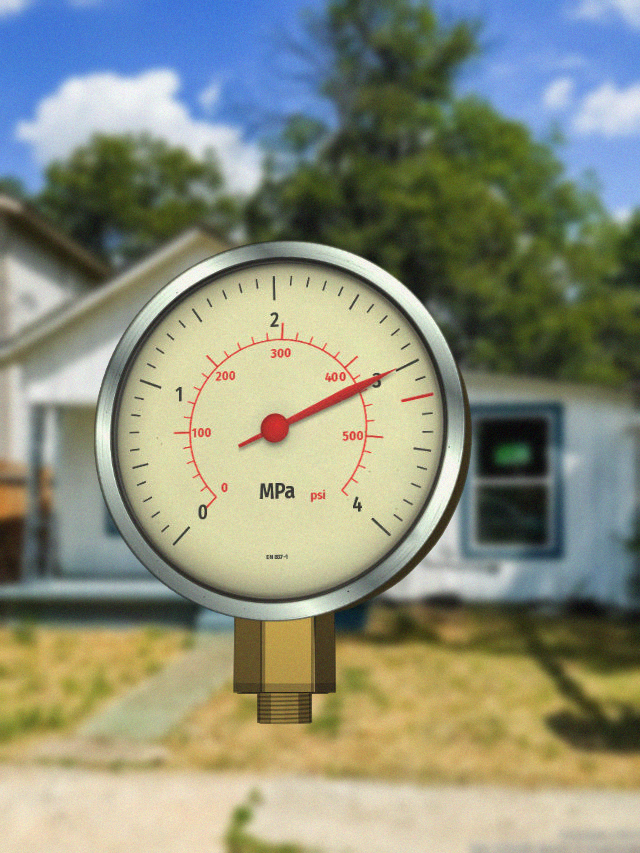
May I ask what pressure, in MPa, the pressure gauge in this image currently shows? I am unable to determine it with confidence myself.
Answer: 3 MPa
